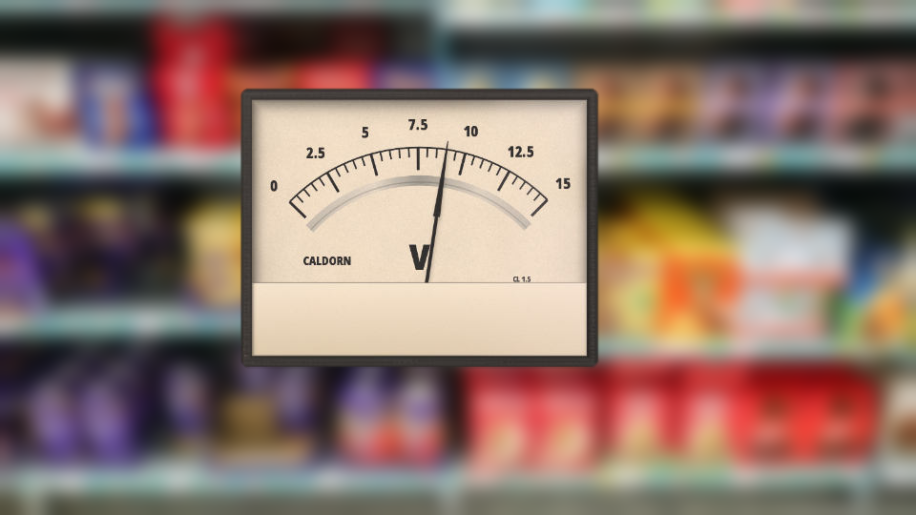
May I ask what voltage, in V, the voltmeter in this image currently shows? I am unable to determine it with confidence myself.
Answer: 9 V
